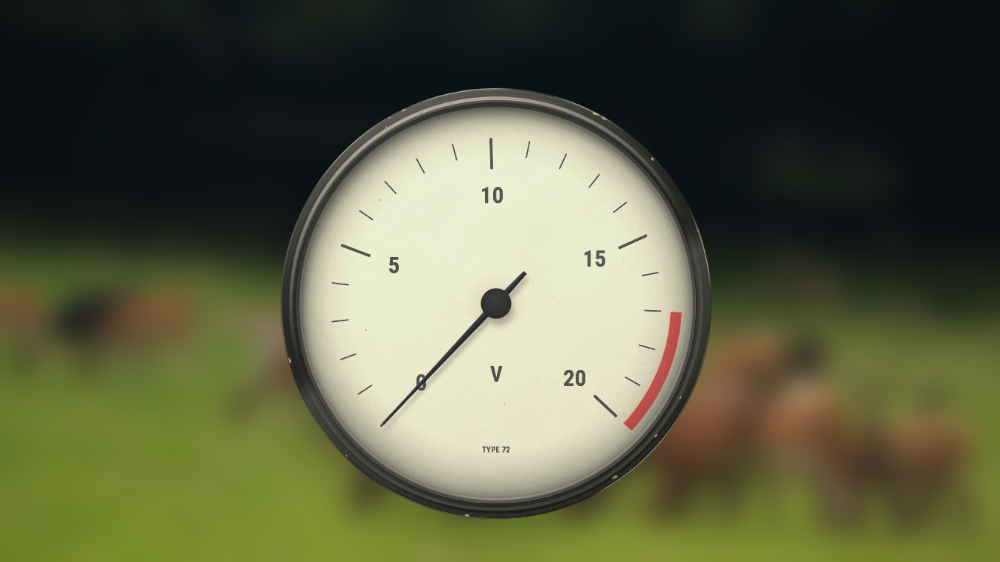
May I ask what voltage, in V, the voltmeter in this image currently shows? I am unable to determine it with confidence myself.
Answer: 0 V
